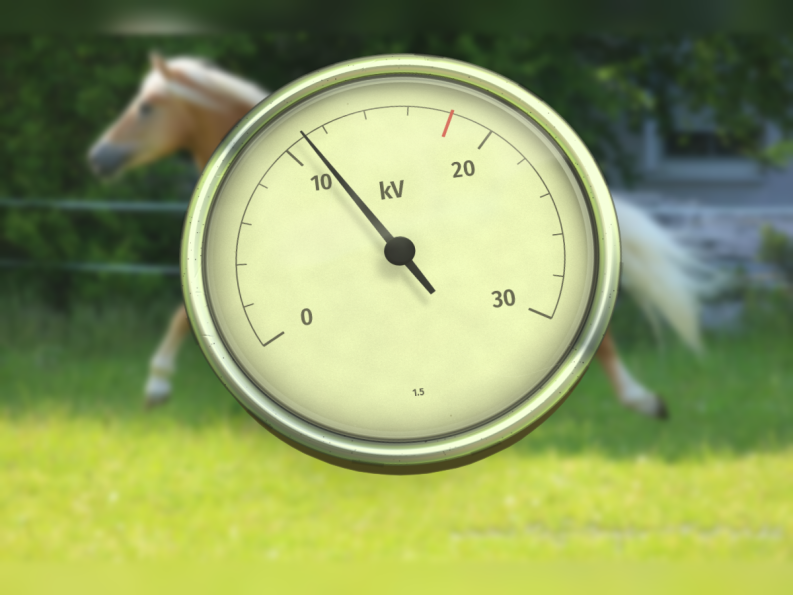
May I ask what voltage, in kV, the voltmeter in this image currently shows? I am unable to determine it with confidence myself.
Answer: 11 kV
